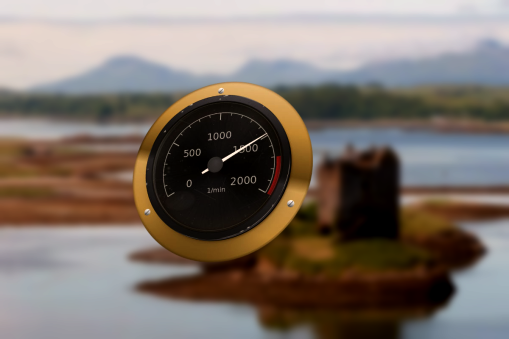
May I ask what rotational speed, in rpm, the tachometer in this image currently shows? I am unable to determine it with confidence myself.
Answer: 1500 rpm
